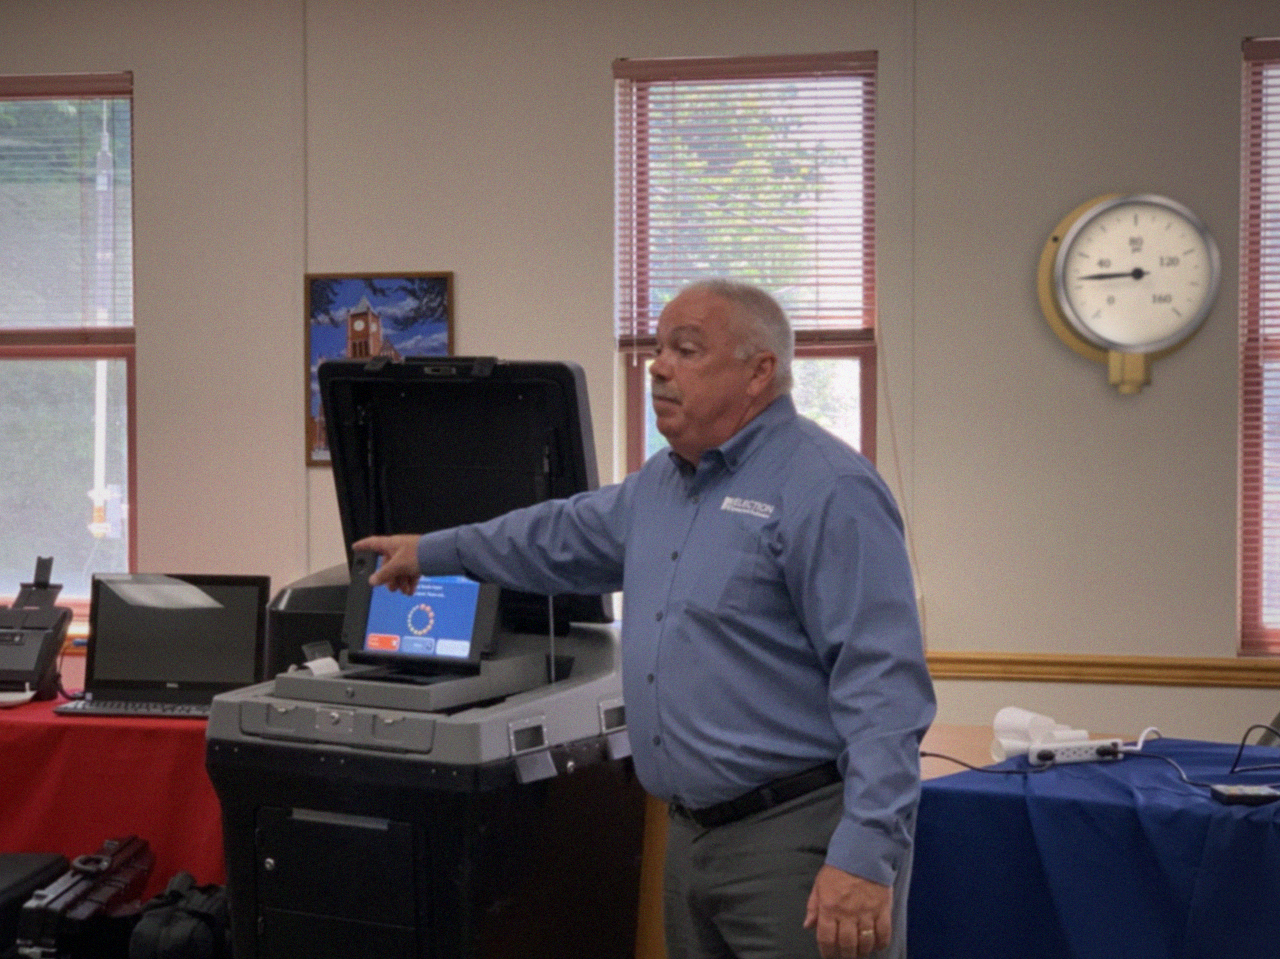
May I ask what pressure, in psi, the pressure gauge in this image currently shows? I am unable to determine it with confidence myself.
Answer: 25 psi
